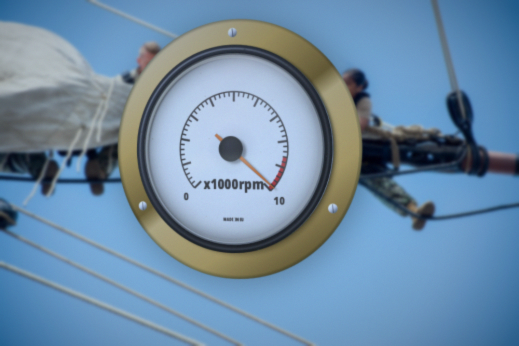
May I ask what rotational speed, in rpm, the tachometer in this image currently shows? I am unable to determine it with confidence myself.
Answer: 9800 rpm
